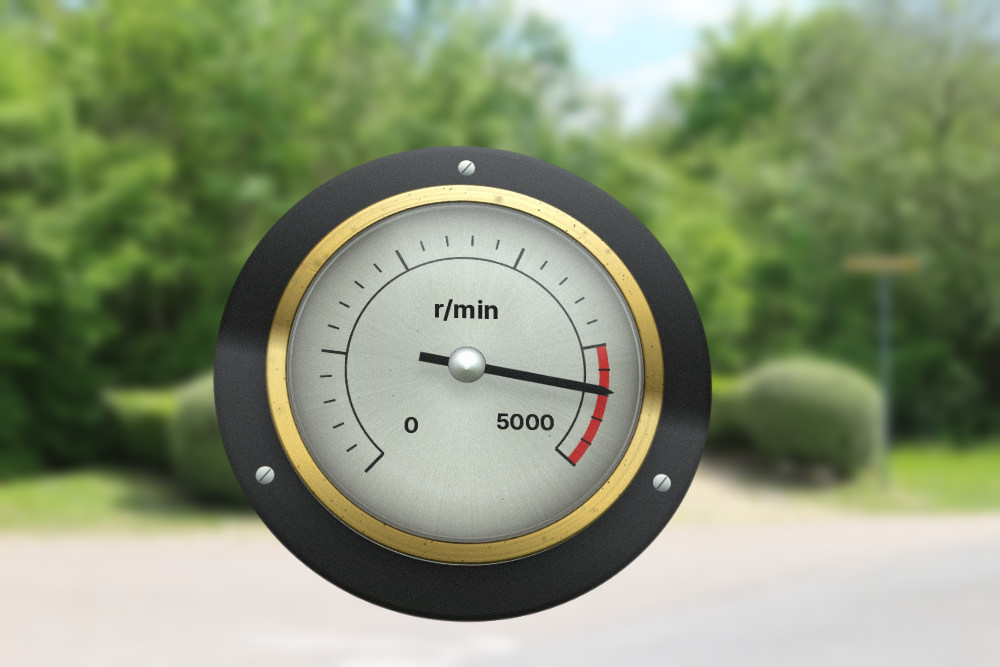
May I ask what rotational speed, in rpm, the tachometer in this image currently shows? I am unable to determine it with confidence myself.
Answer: 4400 rpm
